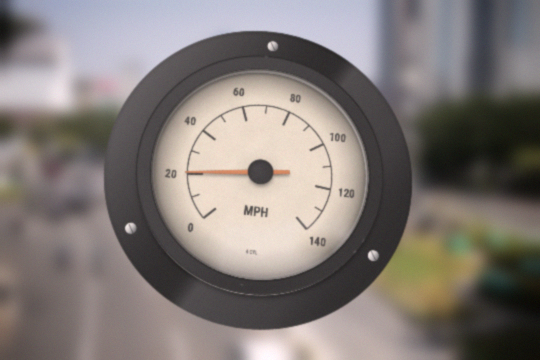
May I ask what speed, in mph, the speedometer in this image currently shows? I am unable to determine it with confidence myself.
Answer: 20 mph
